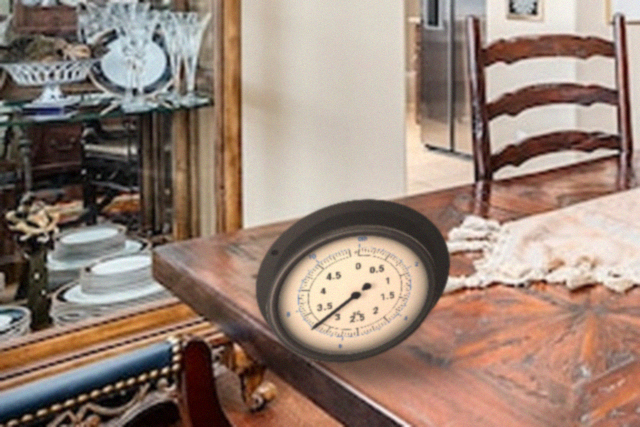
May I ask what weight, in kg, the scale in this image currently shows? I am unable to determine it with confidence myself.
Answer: 3.25 kg
